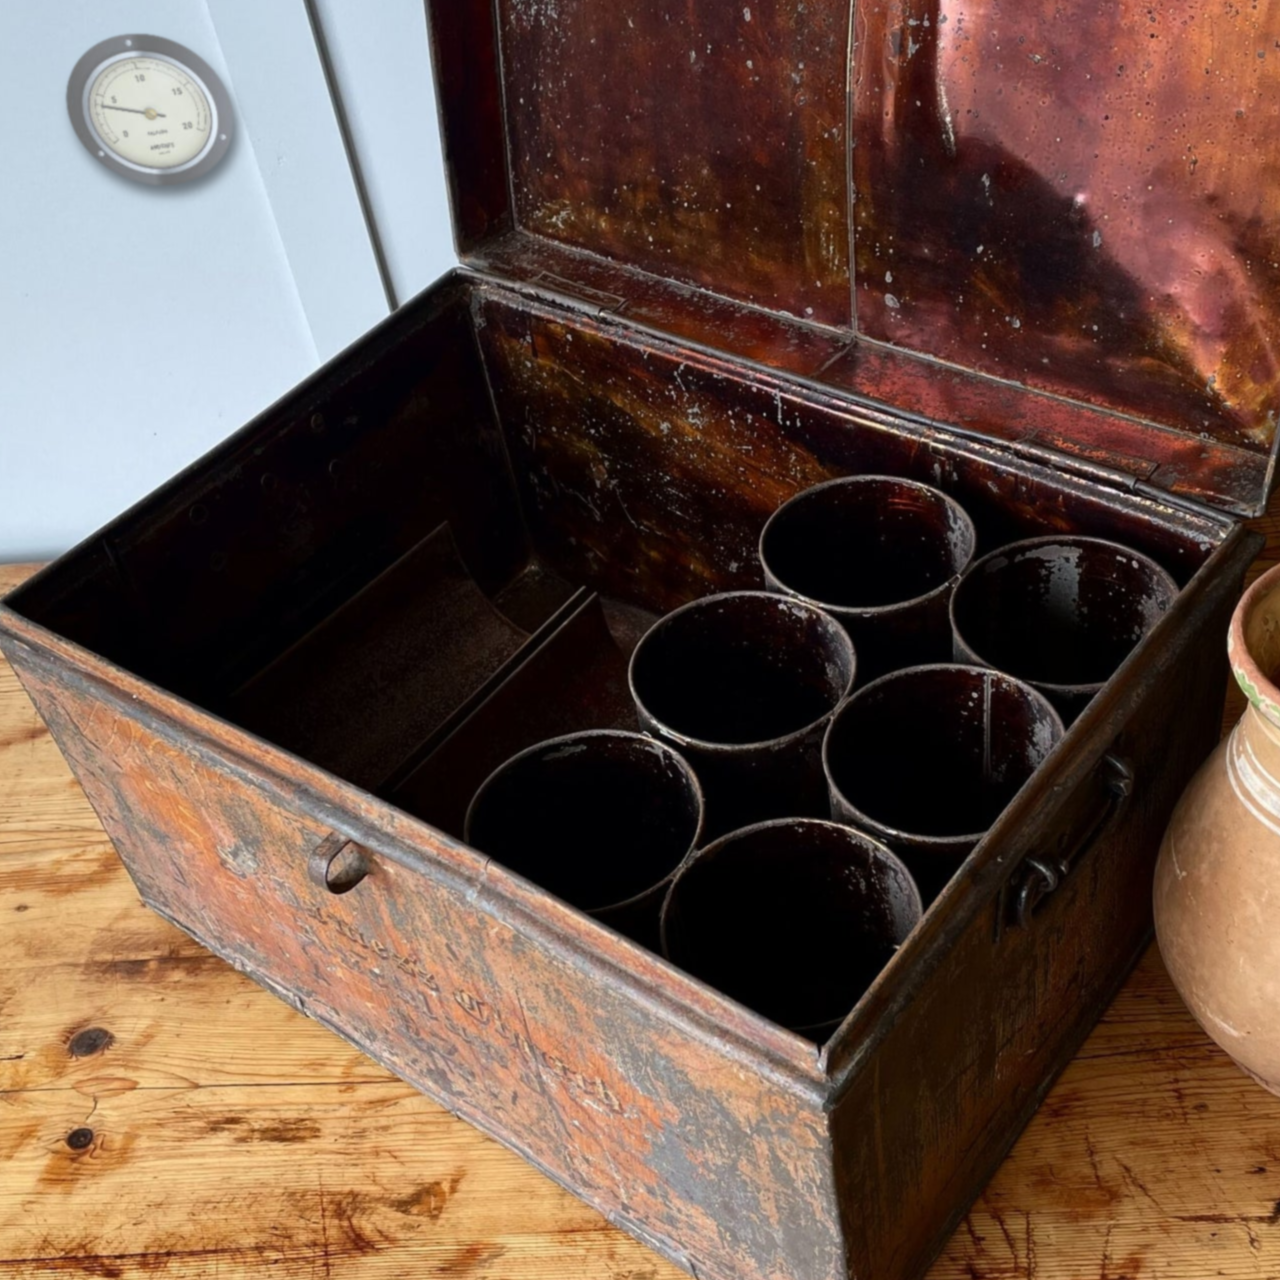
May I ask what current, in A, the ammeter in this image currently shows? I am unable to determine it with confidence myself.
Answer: 4 A
